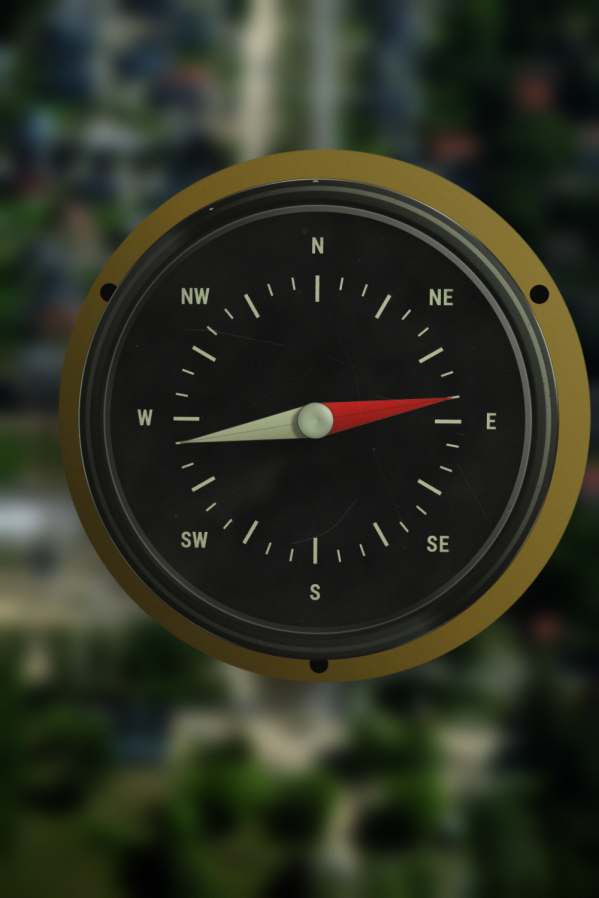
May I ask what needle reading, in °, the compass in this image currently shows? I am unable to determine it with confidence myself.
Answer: 80 °
